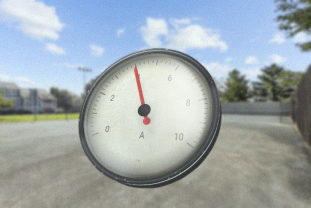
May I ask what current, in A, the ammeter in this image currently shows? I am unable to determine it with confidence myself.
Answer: 4 A
